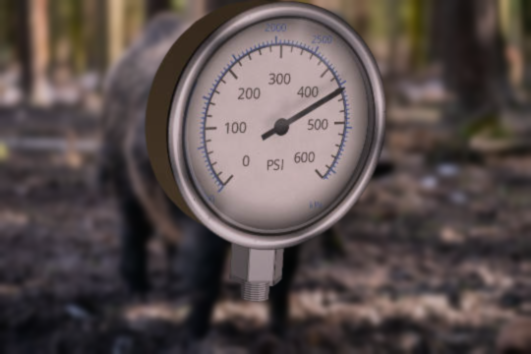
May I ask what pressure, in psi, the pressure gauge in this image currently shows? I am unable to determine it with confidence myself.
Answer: 440 psi
